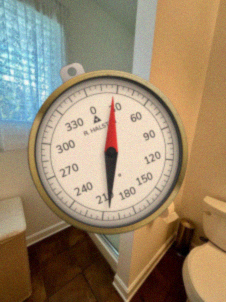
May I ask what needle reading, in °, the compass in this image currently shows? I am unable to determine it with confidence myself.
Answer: 25 °
